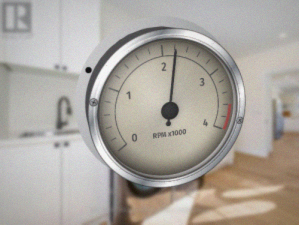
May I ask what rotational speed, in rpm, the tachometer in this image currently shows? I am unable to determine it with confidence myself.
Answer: 2200 rpm
